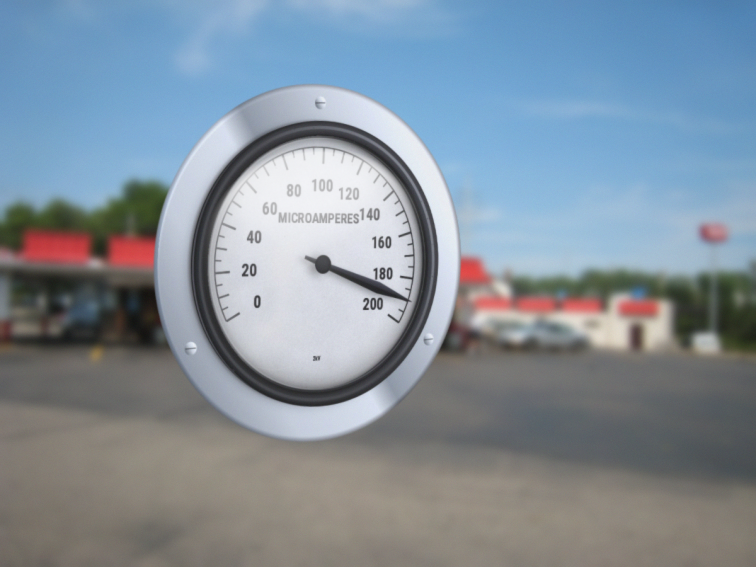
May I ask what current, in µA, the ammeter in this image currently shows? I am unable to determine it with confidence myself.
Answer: 190 µA
